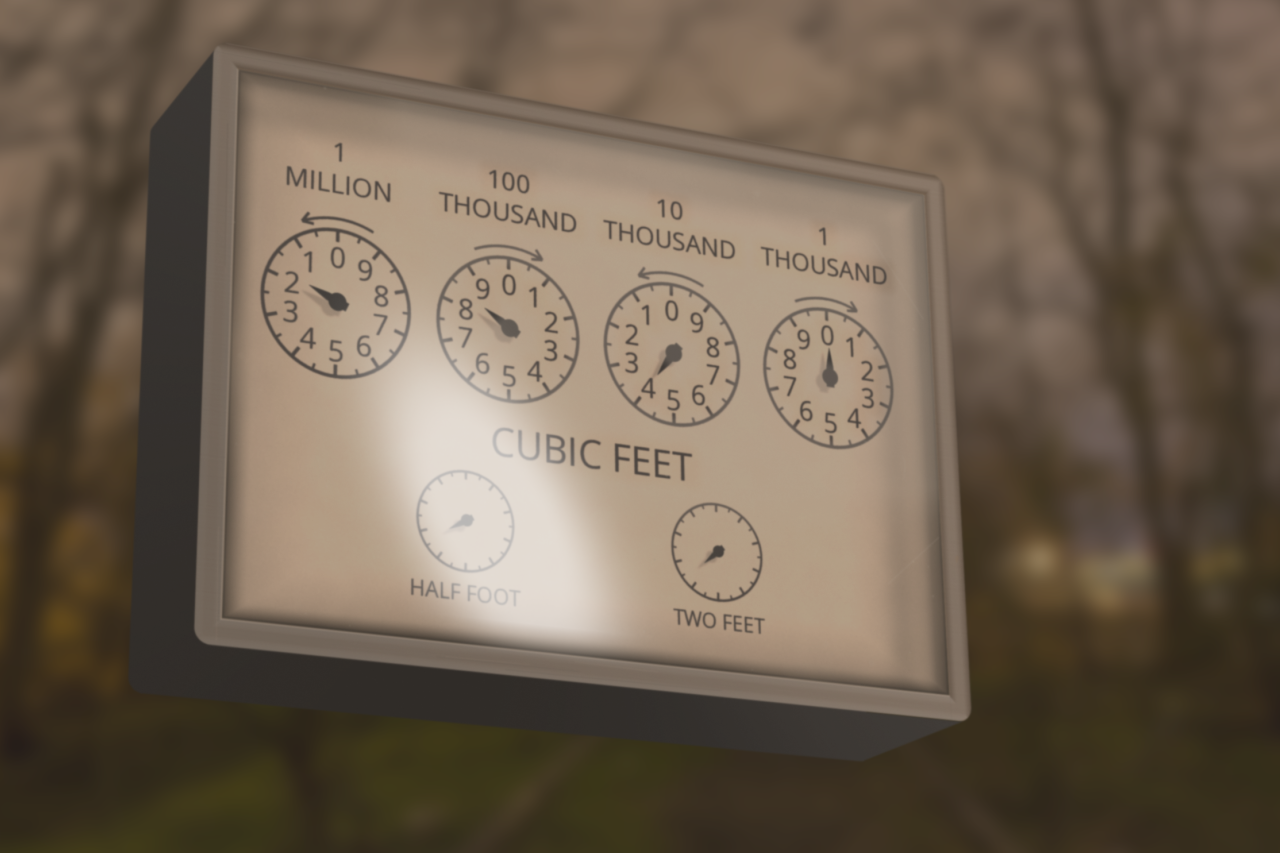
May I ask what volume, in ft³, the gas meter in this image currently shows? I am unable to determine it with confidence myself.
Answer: 184000 ft³
